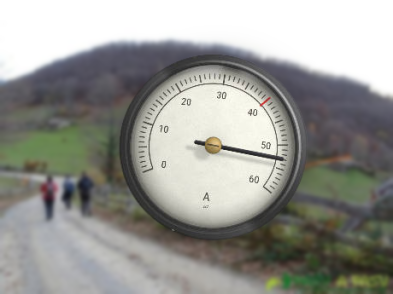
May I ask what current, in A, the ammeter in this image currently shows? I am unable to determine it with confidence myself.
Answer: 53 A
